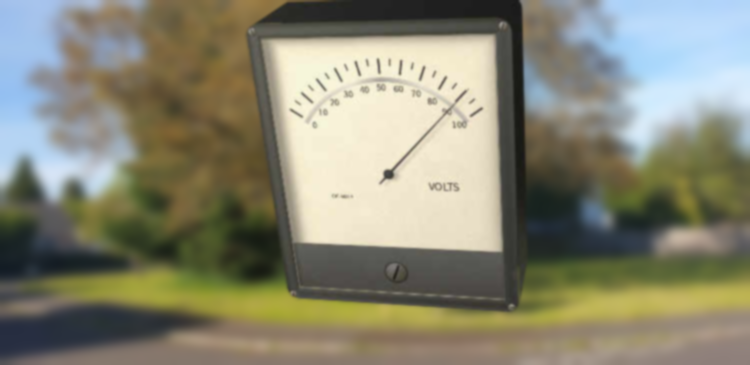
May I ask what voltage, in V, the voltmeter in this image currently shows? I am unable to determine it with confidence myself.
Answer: 90 V
